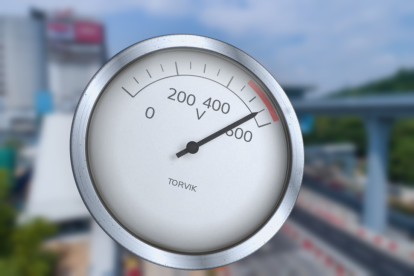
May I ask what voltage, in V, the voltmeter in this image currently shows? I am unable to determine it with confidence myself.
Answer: 550 V
